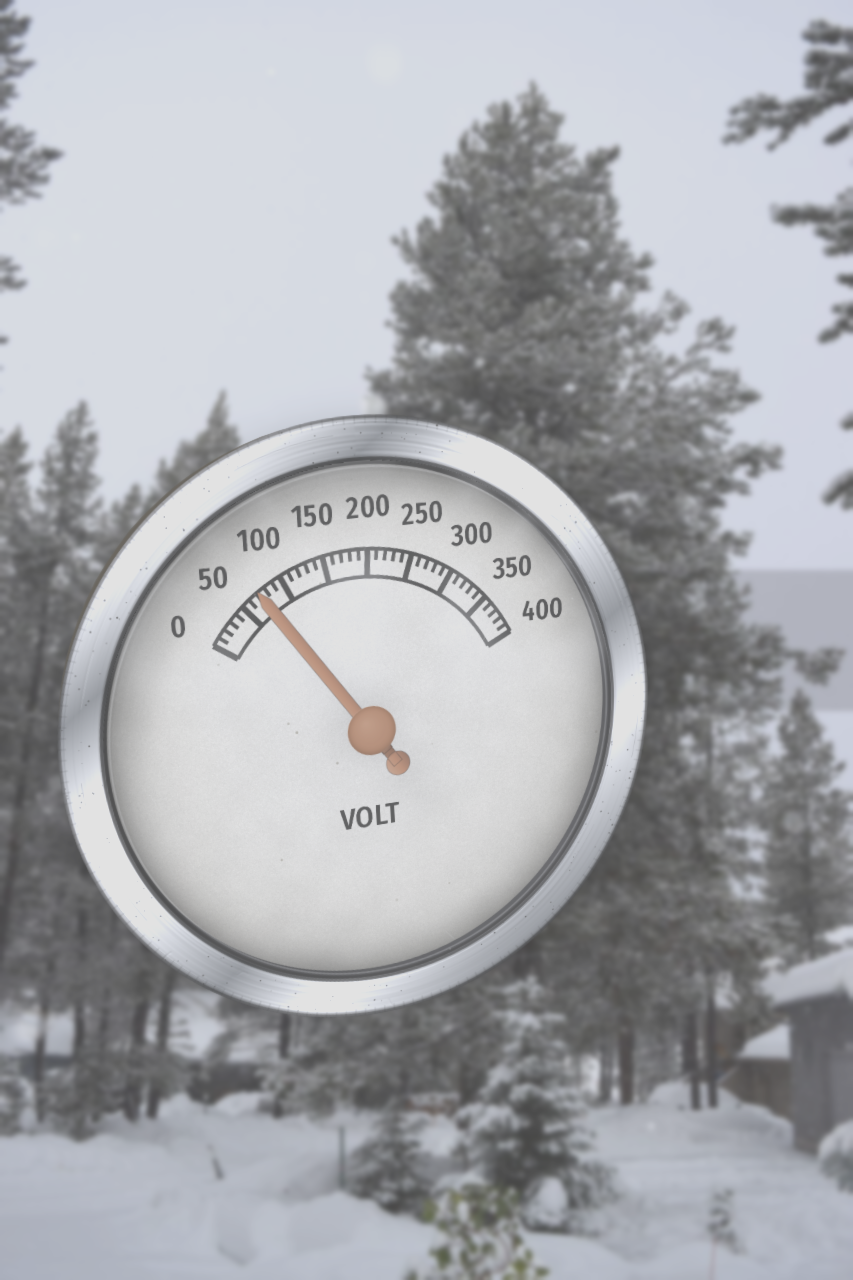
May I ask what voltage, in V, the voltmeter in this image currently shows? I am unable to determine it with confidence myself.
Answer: 70 V
